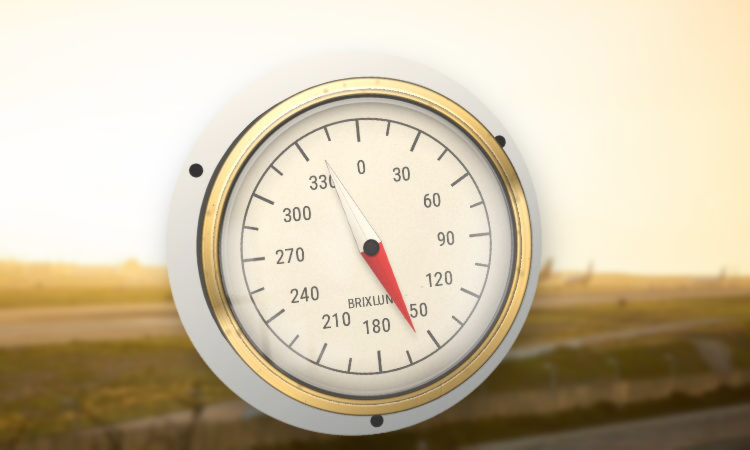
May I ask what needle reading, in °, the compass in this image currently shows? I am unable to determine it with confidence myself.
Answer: 157.5 °
